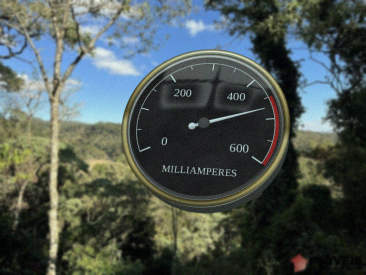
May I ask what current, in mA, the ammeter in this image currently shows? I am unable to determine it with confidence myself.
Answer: 475 mA
